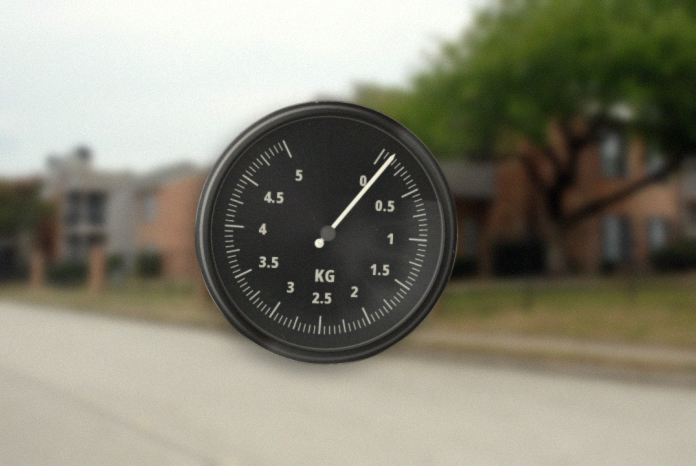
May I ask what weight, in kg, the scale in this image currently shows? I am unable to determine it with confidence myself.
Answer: 0.1 kg
